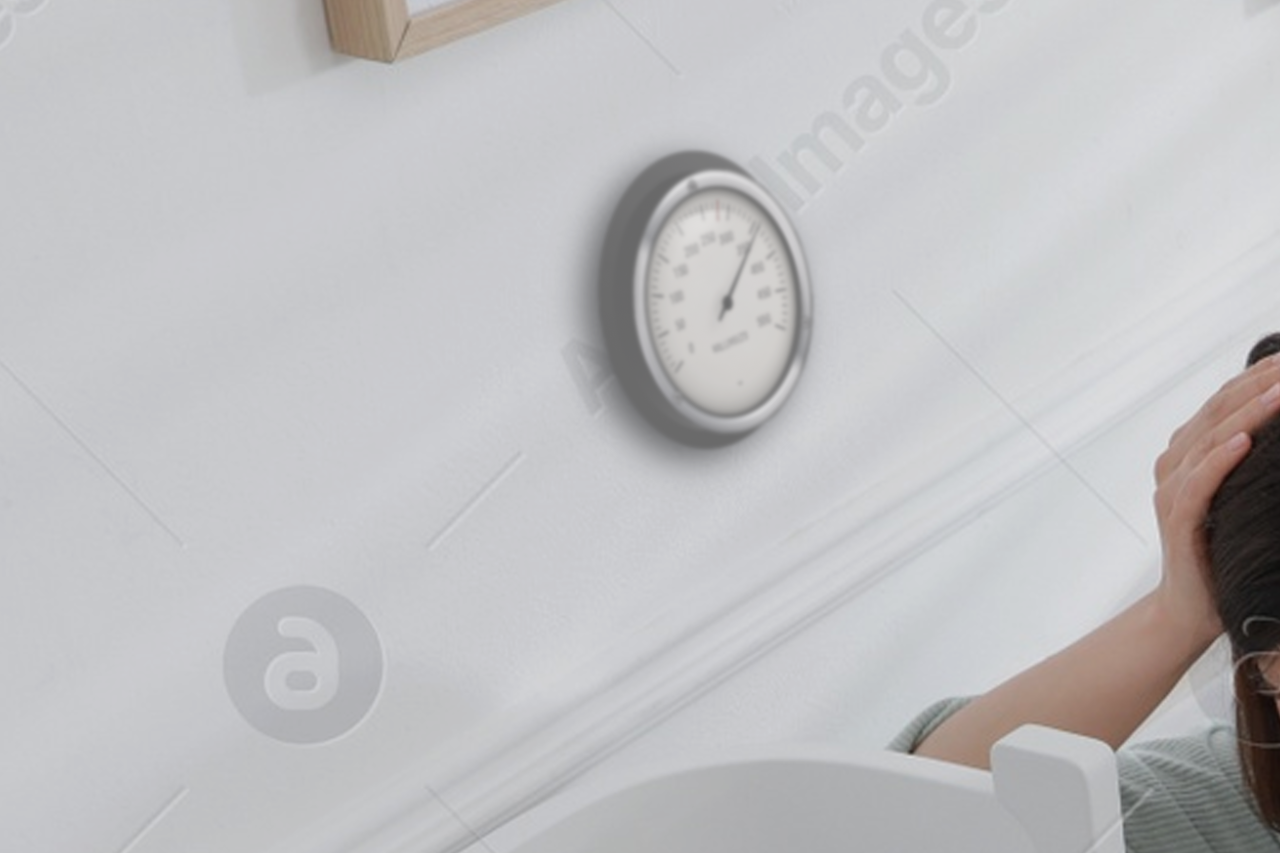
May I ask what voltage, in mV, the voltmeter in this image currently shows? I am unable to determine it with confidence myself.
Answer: 350 mV
